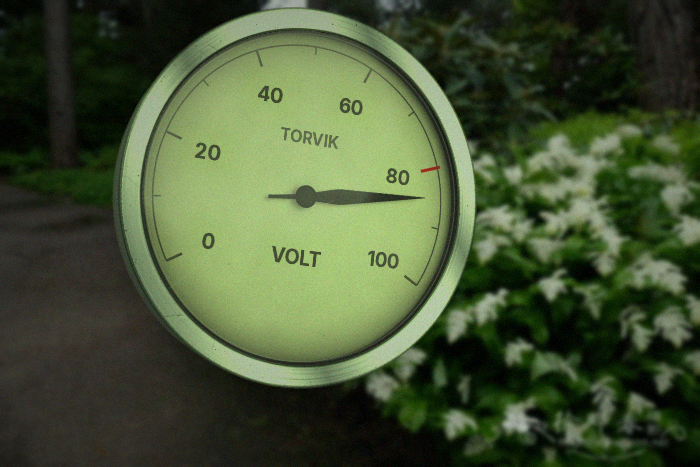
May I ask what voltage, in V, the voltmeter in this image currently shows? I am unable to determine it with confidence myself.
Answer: 85 V
